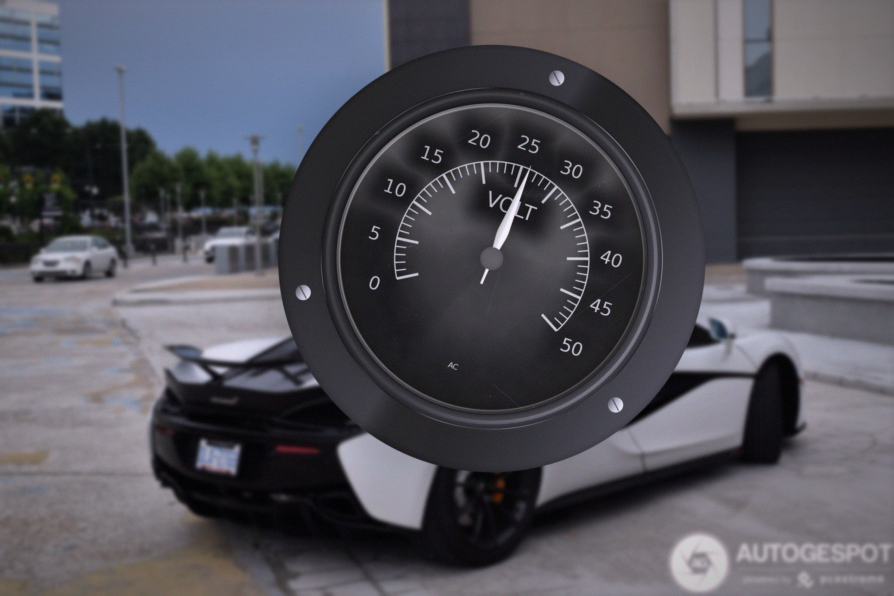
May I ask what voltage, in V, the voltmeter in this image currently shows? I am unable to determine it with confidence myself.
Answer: 26 V
